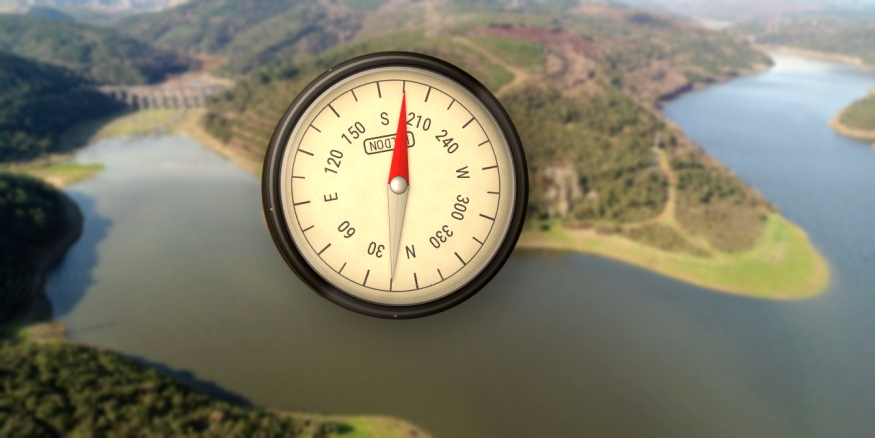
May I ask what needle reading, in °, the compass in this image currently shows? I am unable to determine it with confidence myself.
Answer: 195 °
